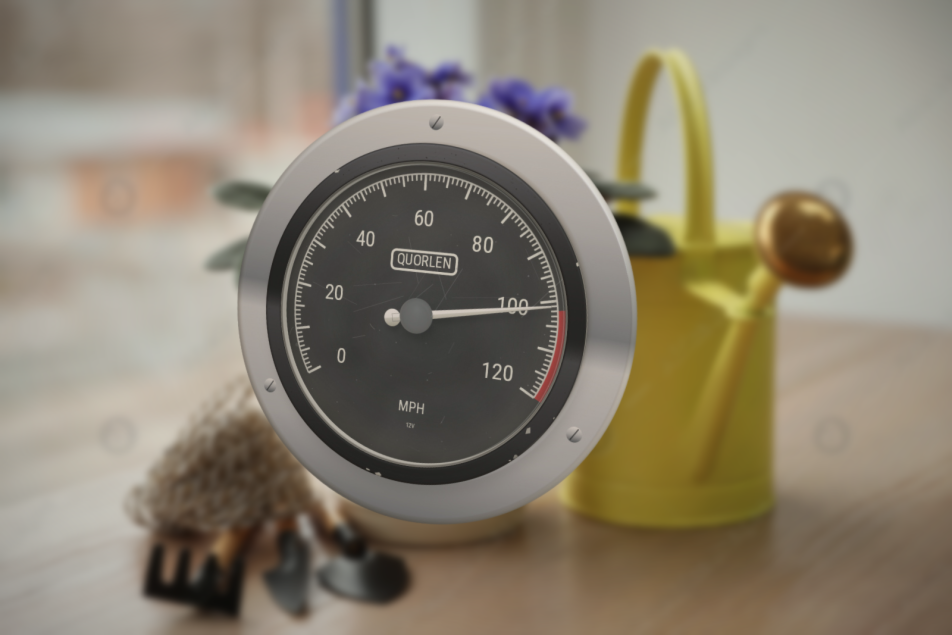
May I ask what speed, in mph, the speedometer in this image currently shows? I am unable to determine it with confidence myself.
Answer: 101 mph
